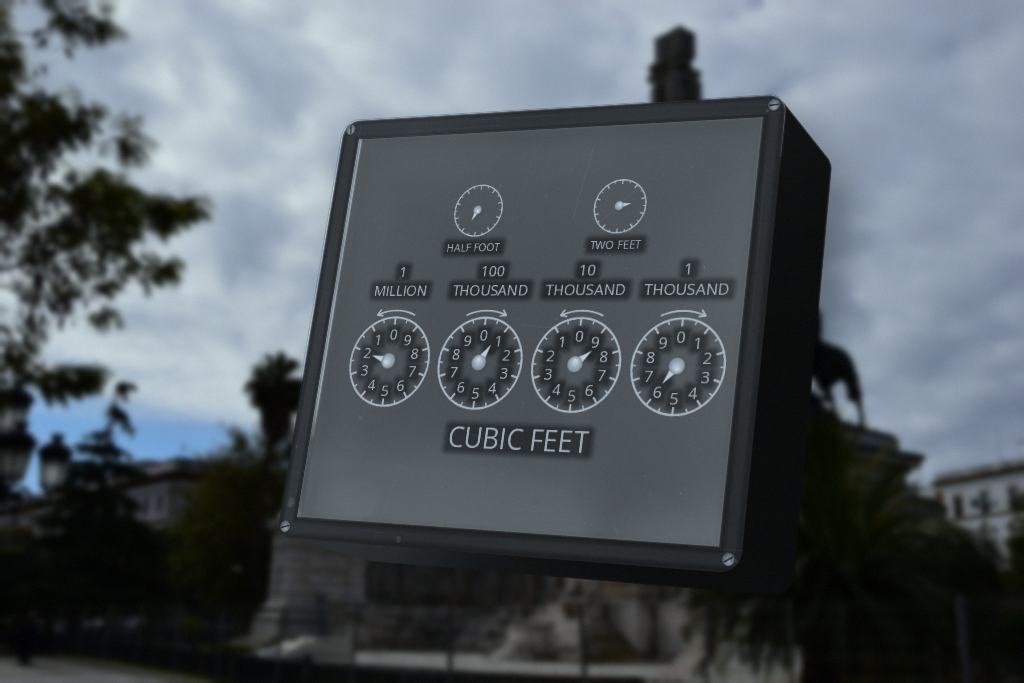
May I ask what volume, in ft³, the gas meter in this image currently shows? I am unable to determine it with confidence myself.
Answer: 208600 ft³
